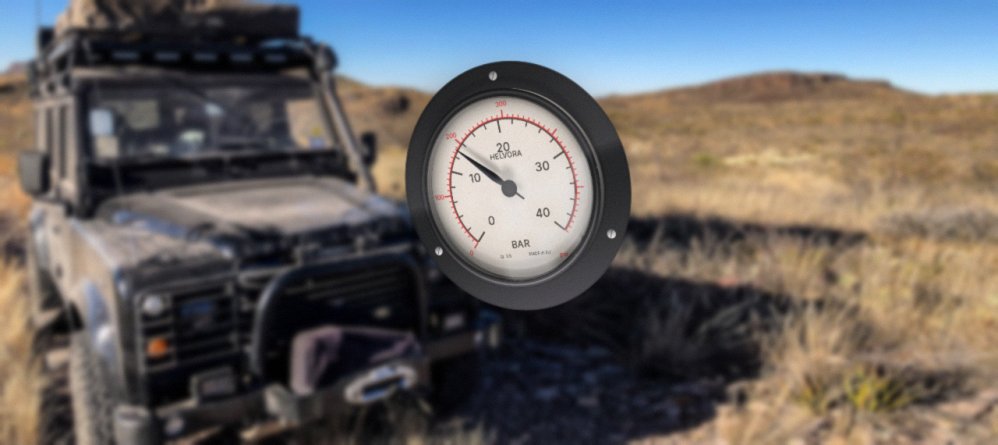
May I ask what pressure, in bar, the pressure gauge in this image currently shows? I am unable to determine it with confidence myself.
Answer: 13 bar
